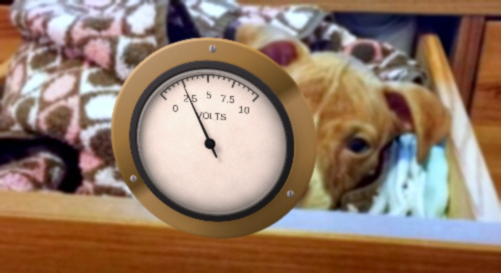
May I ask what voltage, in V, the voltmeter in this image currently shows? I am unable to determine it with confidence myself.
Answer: 2.5 V
